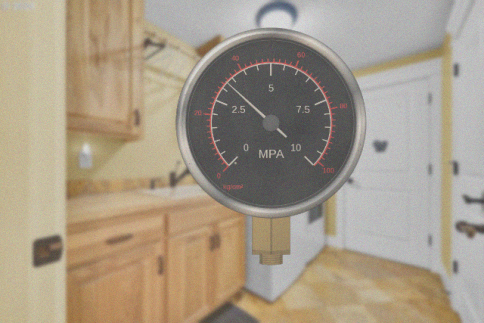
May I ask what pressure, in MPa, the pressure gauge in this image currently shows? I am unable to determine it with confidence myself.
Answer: 3.25 MPa
